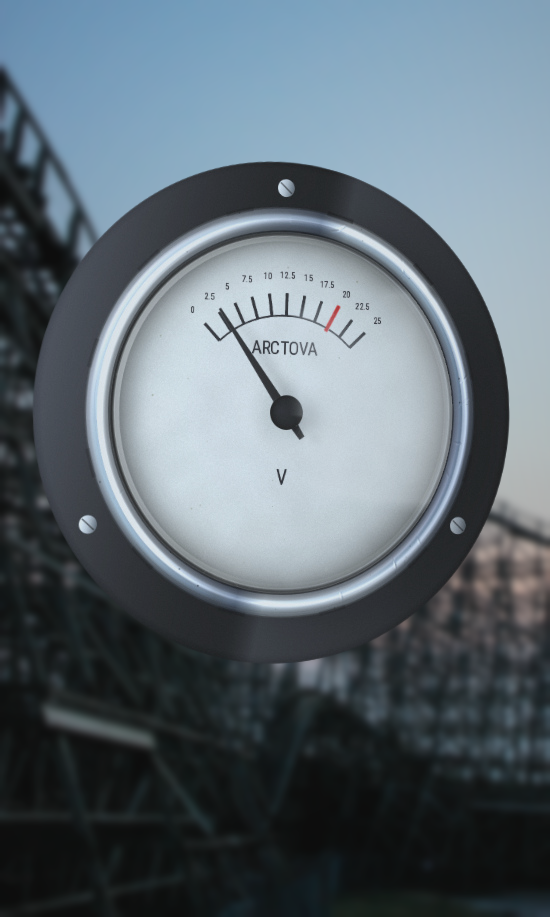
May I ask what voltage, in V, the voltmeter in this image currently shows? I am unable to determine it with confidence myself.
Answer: 2.5 V
